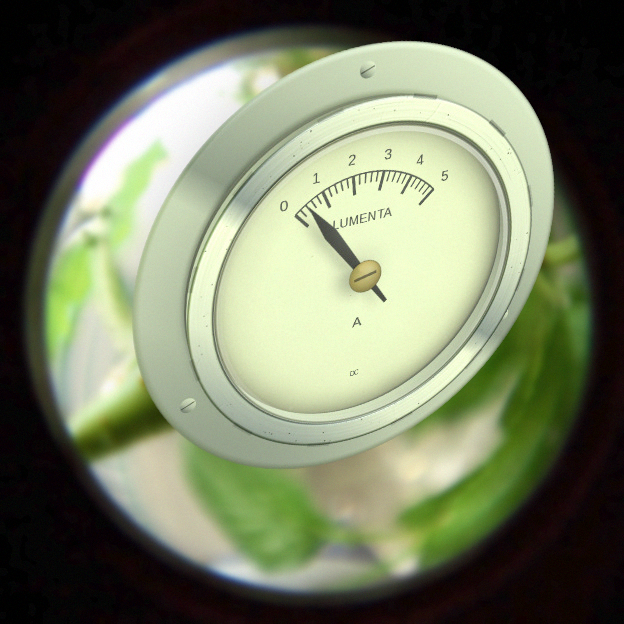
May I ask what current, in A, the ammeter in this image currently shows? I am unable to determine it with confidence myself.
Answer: 0.4 A
